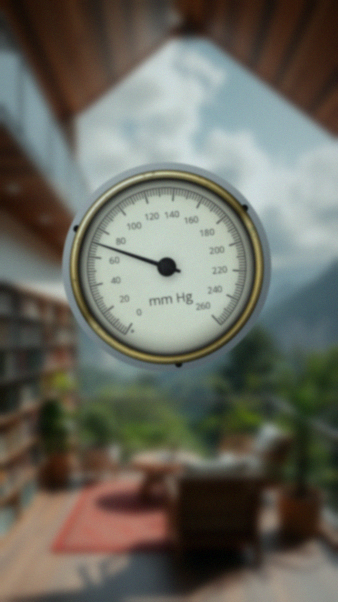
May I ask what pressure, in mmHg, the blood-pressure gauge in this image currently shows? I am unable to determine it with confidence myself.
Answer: 70 mmHg
